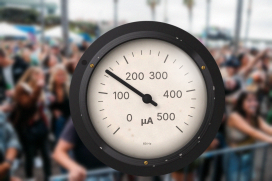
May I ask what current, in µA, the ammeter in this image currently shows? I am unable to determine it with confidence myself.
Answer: 150 µA
